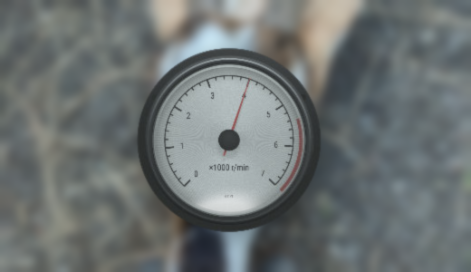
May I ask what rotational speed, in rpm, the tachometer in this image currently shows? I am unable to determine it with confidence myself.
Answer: 4000 rpm
